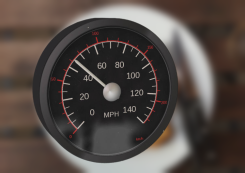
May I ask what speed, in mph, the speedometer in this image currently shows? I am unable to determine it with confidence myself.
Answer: 45 mph
